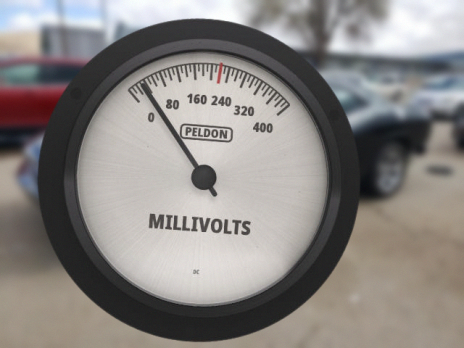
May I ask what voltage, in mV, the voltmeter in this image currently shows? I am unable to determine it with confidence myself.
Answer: 30 mV
